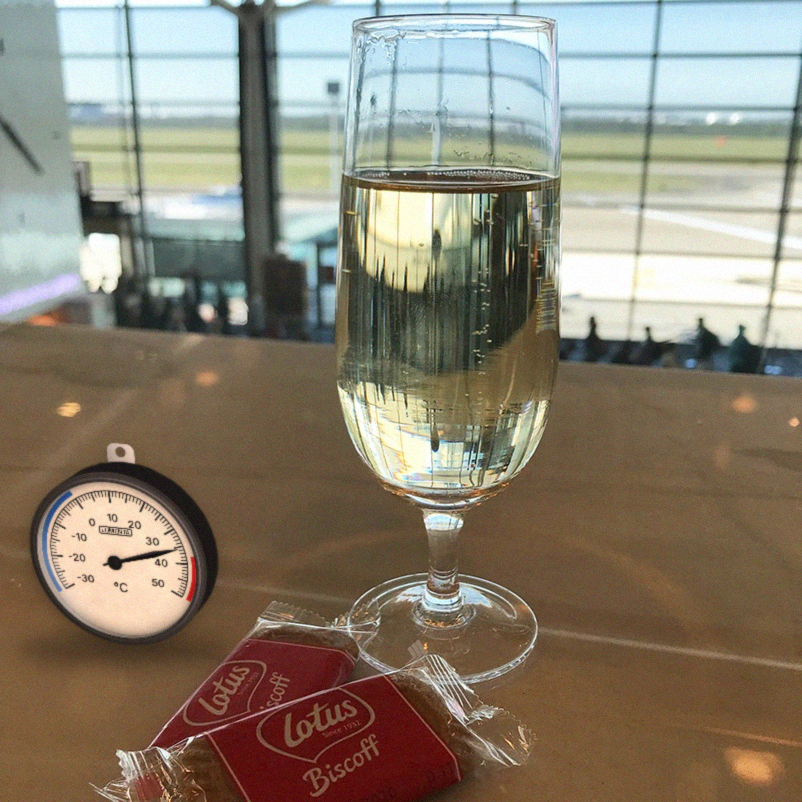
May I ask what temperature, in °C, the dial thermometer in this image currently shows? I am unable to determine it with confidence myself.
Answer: 35 °C
